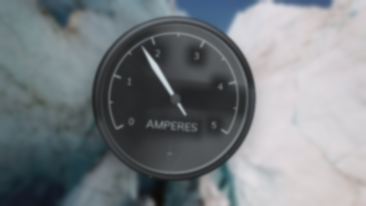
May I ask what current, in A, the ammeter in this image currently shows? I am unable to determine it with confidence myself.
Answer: 1.75 A
